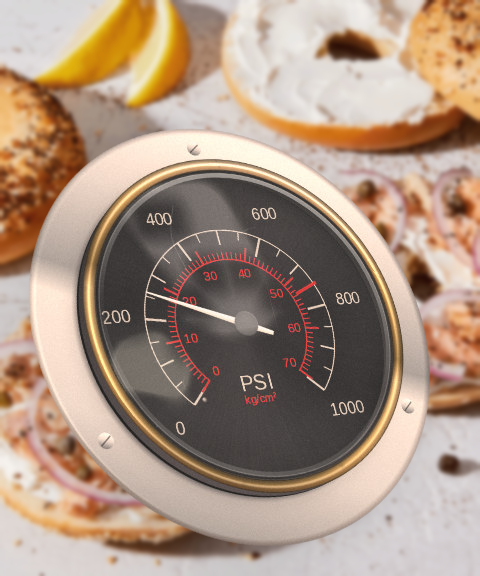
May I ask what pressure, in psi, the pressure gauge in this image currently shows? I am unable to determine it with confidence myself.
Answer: 250 psi
